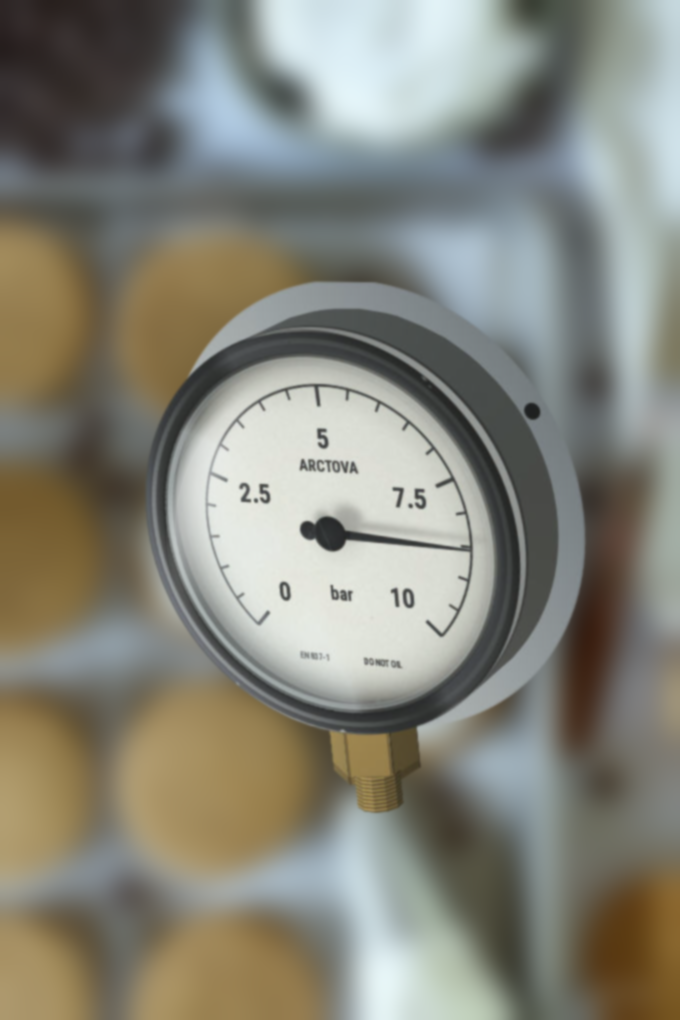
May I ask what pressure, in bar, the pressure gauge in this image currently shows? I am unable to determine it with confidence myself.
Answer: 8.5 bar
